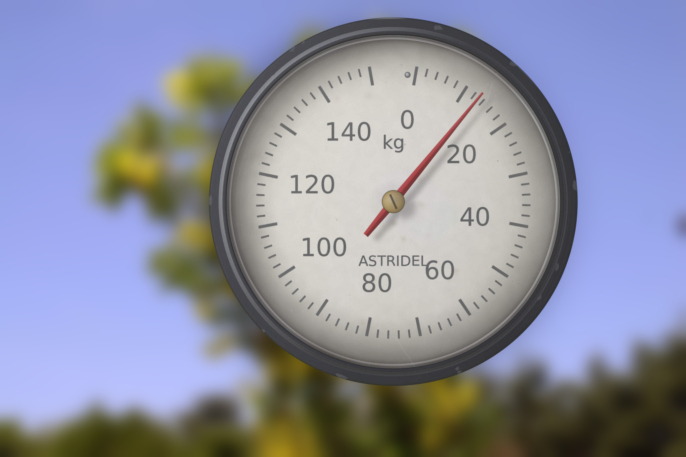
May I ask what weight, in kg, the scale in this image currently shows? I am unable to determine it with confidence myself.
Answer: 13 kg
